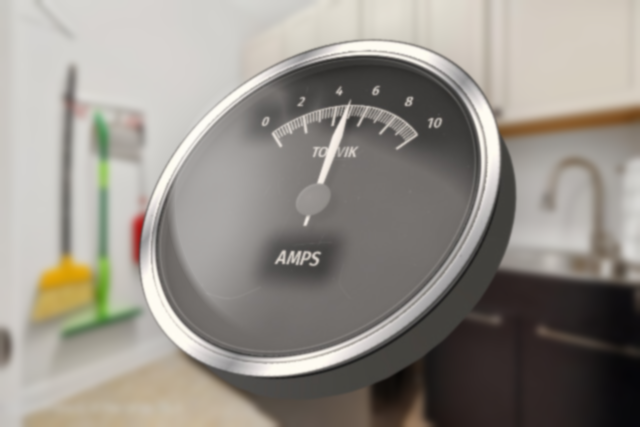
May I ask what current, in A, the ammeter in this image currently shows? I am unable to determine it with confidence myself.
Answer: 5 A
